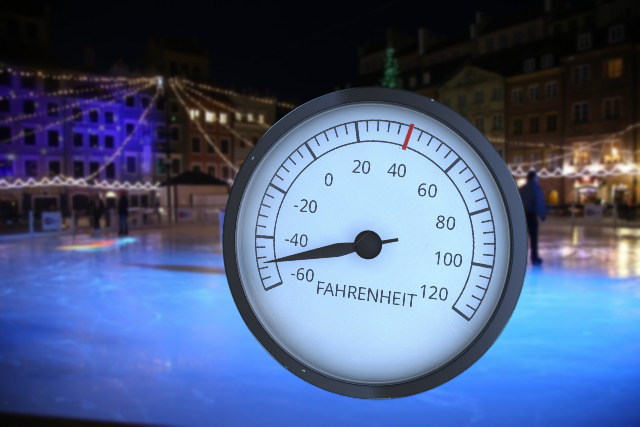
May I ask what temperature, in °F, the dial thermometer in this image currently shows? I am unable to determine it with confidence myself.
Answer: -50 °F
